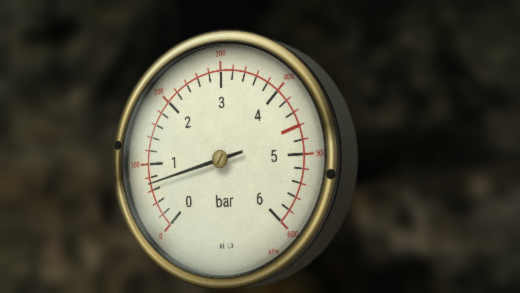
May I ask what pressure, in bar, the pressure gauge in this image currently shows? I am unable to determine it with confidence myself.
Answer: 0.7 bar
